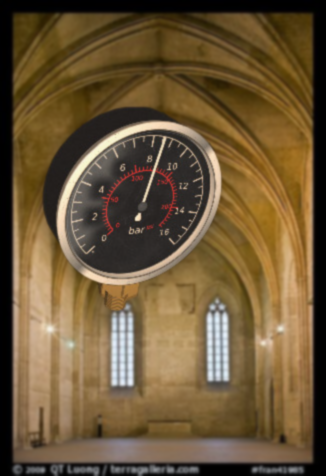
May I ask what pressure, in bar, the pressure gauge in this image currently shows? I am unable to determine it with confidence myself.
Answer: 8.5 bar
